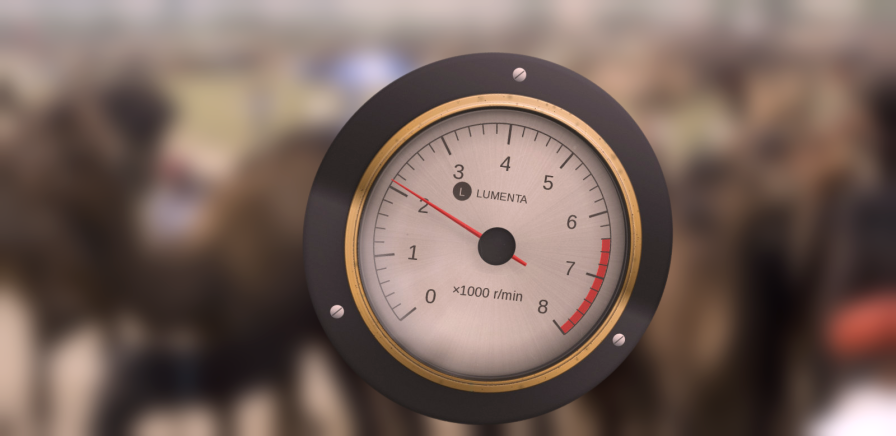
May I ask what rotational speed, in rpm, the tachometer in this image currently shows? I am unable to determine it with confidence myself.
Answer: 2100 rpm
